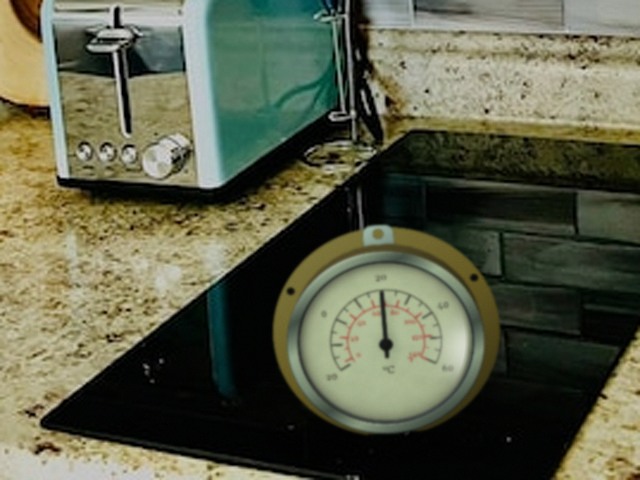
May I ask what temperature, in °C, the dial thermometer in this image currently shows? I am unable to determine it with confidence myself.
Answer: 20 °C
